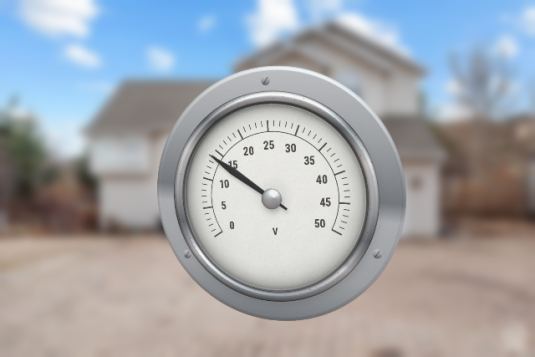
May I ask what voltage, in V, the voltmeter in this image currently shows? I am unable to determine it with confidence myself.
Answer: 14 V
